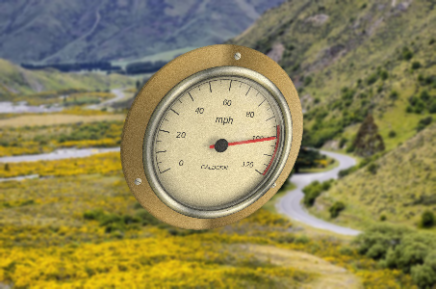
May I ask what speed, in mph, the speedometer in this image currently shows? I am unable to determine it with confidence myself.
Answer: 100 mph
